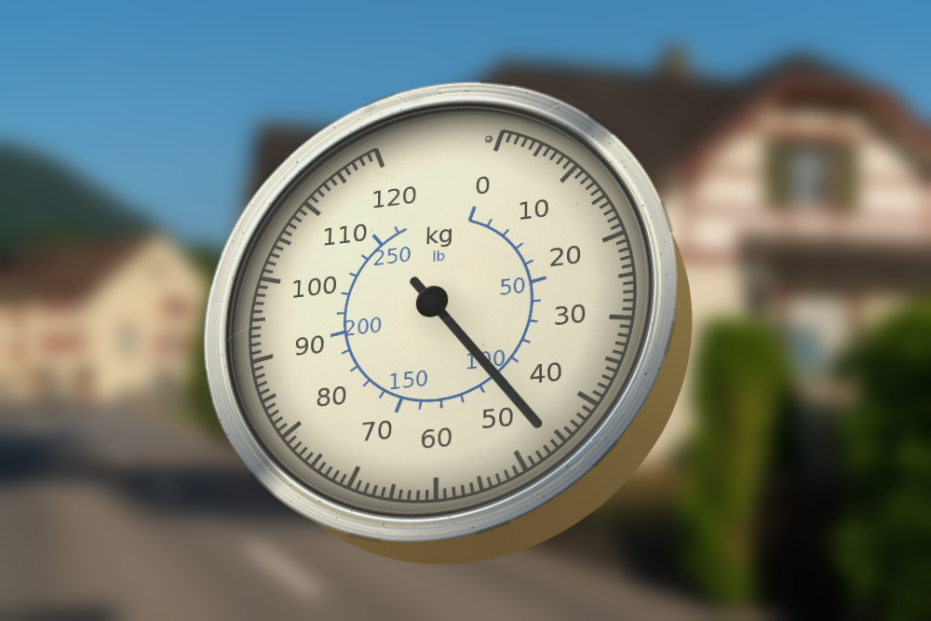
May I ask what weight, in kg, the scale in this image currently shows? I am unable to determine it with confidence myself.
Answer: 46 kg
